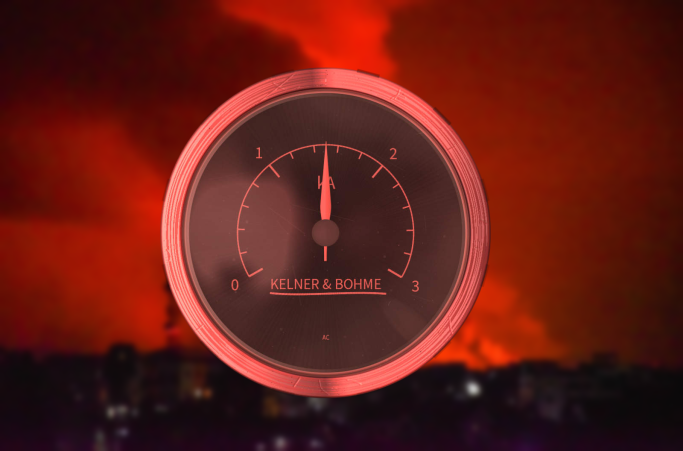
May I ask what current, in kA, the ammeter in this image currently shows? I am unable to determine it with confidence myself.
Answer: 1.5 kA
